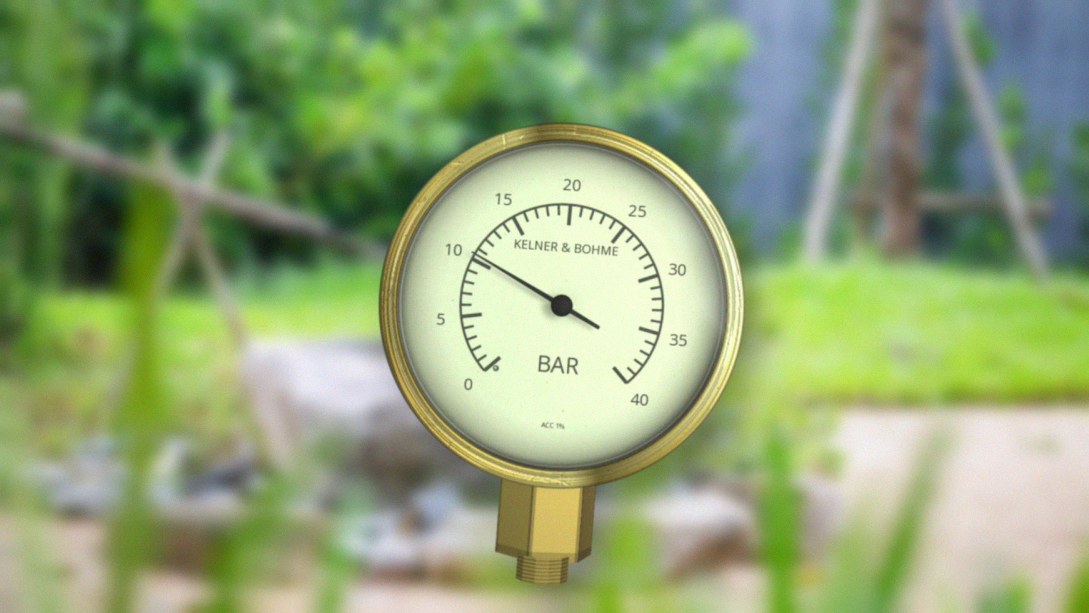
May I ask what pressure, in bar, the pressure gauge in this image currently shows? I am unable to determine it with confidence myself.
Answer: 10.5 bar
